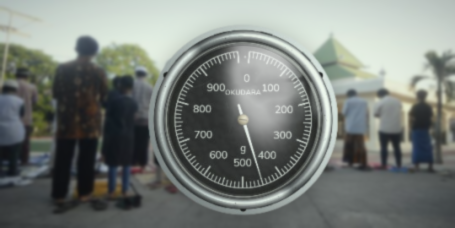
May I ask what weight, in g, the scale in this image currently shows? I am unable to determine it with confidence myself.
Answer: 450 g
